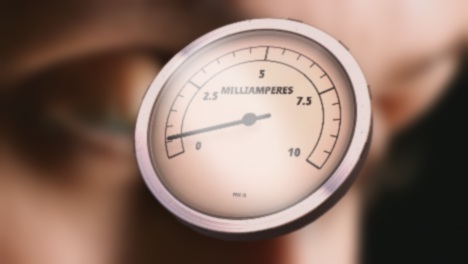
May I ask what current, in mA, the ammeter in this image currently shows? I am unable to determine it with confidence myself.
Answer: 0.5 mA
